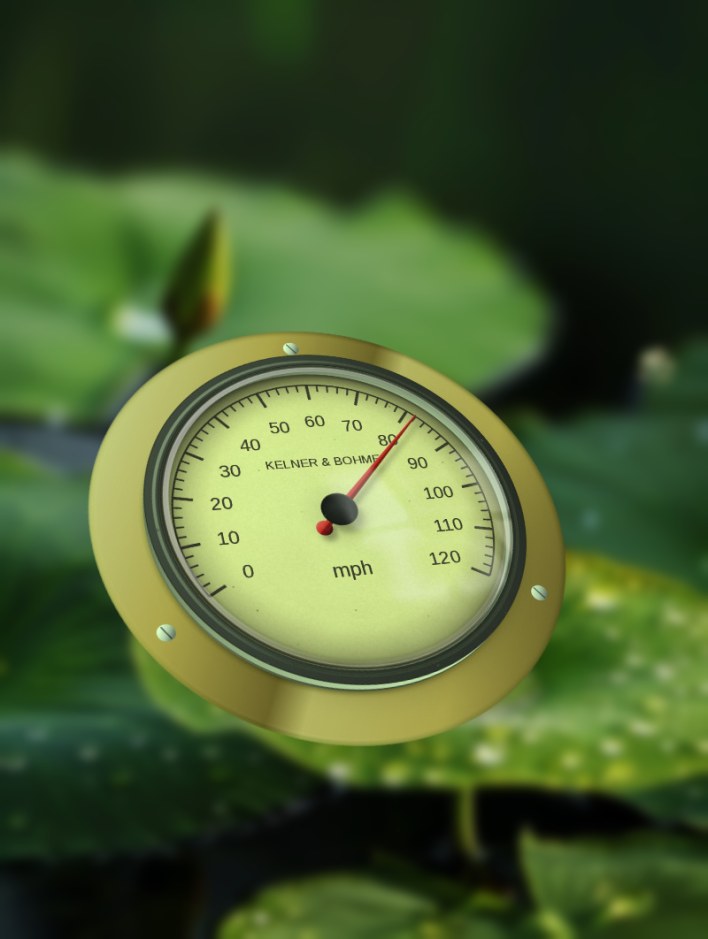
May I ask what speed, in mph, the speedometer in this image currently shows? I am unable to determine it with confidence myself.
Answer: 82 mph
